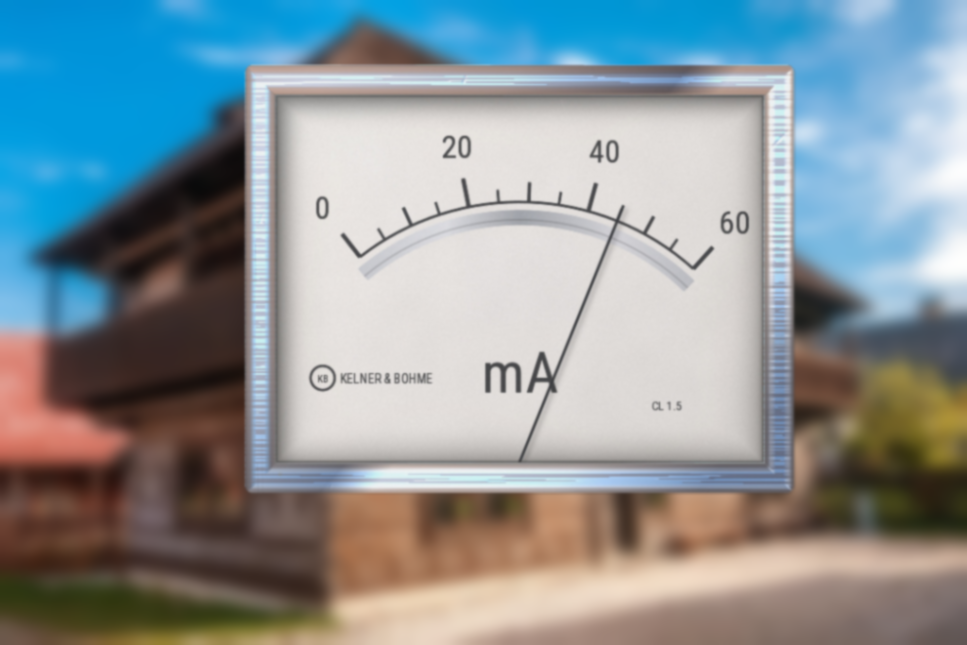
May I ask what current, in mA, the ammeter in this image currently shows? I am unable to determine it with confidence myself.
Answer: 45 mA
